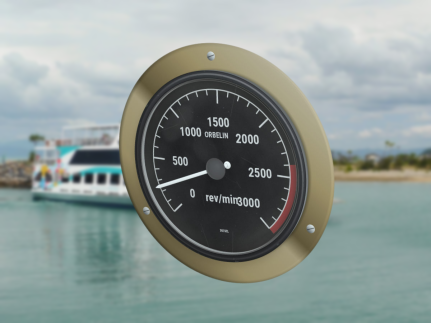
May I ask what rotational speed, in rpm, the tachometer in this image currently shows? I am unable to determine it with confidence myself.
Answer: 250 rpm
